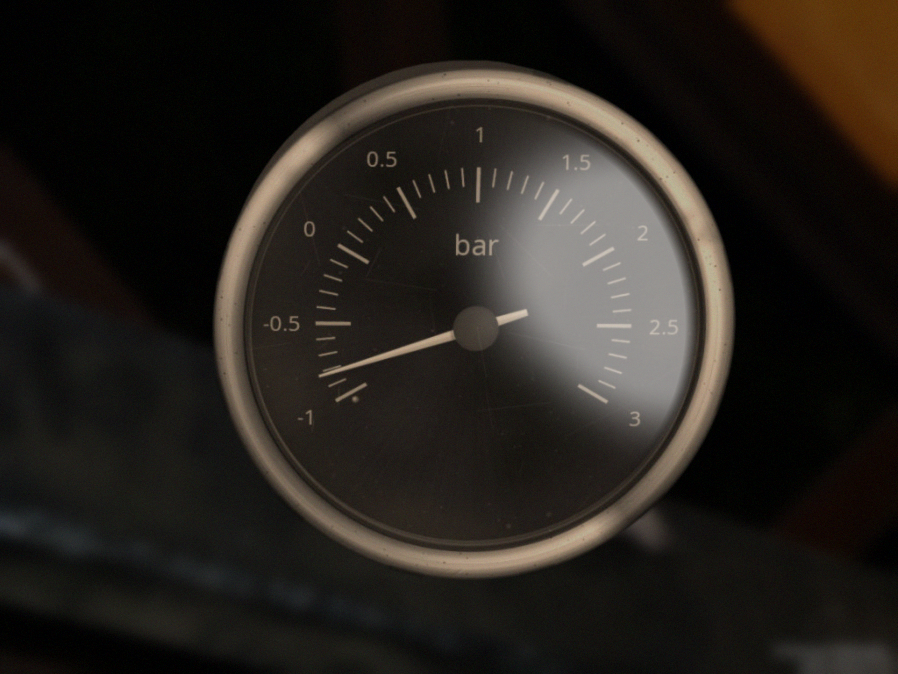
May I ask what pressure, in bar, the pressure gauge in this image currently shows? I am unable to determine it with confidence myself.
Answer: -0.8 bar
